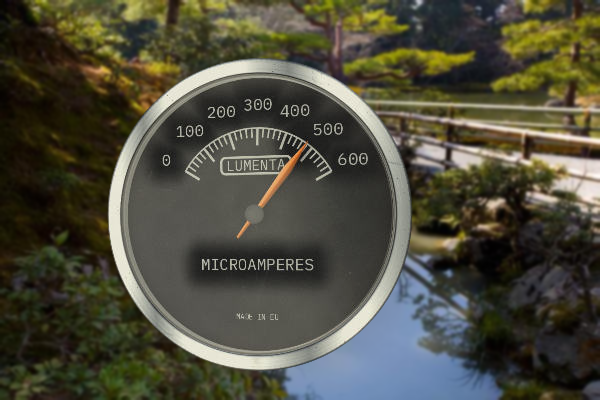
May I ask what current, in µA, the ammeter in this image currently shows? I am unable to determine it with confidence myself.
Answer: 480 µA
